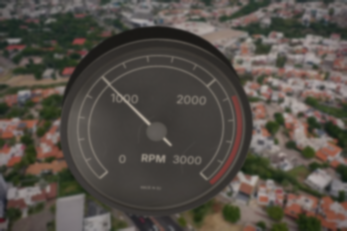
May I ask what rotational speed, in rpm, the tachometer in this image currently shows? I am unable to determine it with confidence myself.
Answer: 1000 rpm
